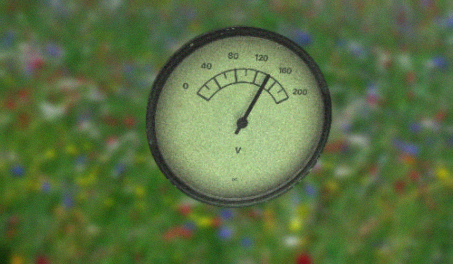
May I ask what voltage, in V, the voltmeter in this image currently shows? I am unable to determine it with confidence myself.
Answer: 140 V
